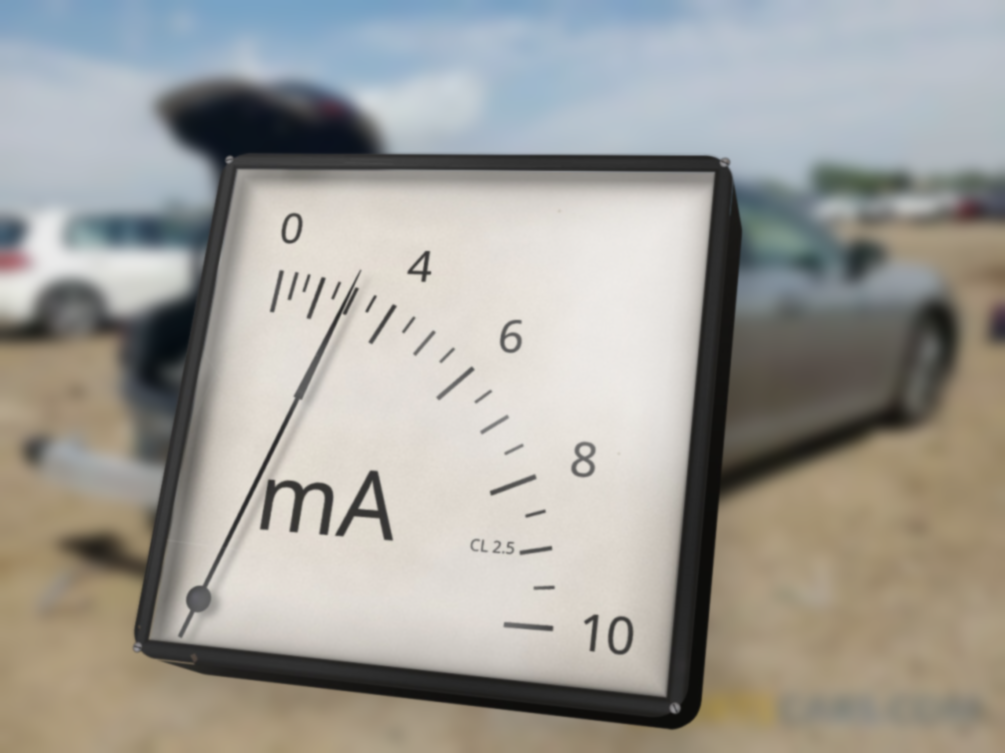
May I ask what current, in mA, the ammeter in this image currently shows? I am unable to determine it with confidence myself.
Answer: 3 mA
